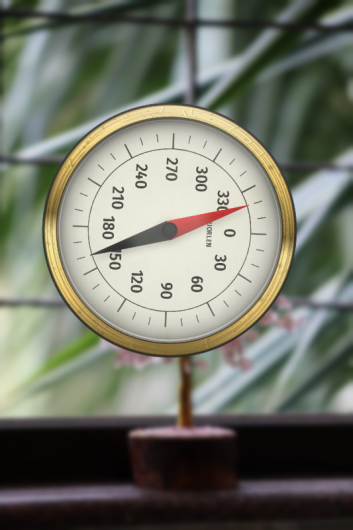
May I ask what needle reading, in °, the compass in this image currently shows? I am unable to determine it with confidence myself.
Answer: 340 °
